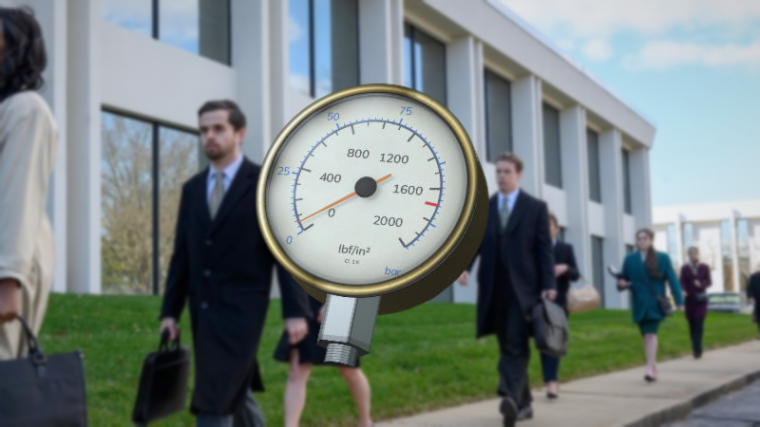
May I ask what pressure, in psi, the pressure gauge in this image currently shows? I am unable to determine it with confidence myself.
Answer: 50 psi
